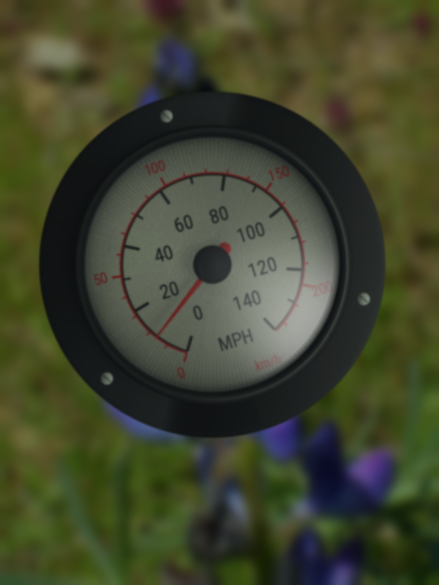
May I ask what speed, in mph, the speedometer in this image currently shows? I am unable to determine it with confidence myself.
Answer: 10 mph
